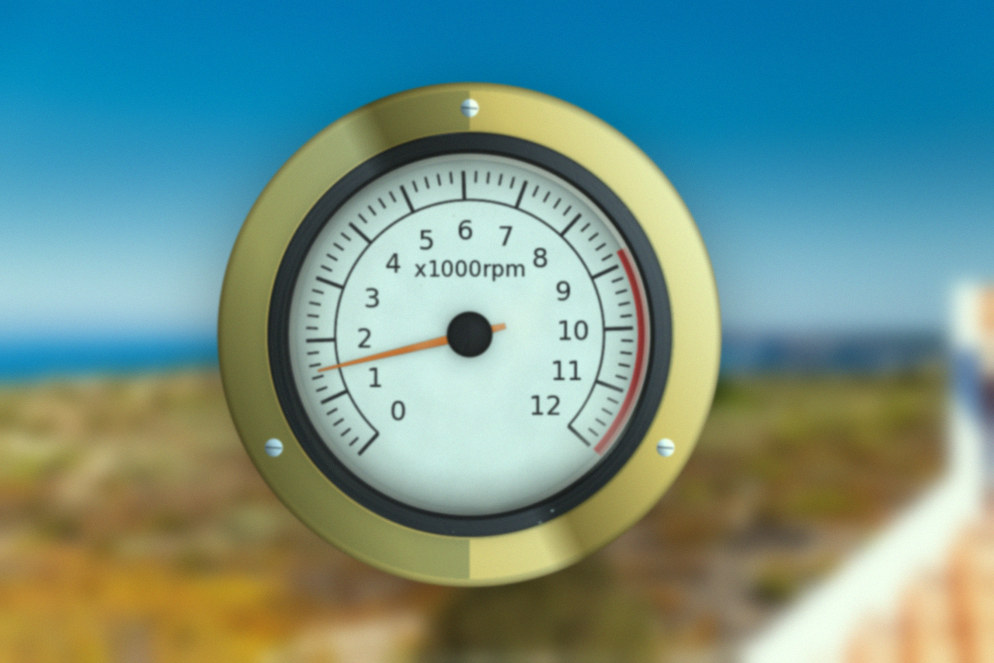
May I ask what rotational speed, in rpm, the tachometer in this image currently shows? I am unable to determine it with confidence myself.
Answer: 1500 rpm
